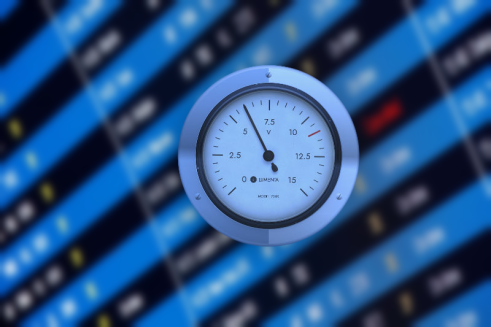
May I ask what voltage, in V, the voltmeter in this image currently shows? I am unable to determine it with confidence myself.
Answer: 6 V
